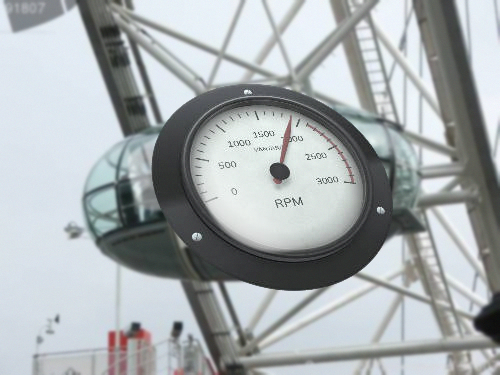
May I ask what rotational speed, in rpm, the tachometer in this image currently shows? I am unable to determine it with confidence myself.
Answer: 1900 rpm
